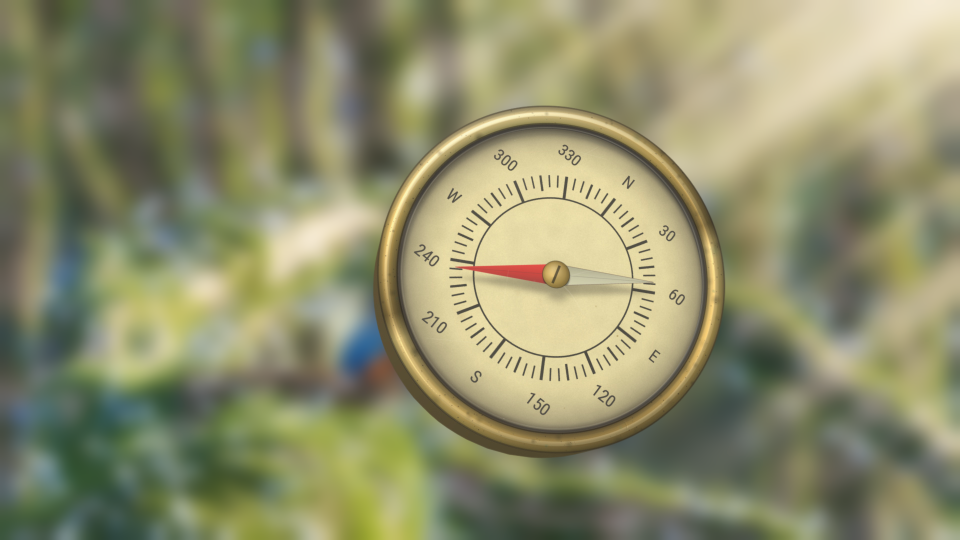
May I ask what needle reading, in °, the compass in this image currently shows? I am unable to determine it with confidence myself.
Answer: 235 °
